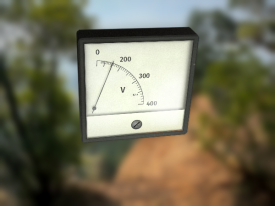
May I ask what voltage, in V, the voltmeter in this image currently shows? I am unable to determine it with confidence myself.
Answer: 150 V
